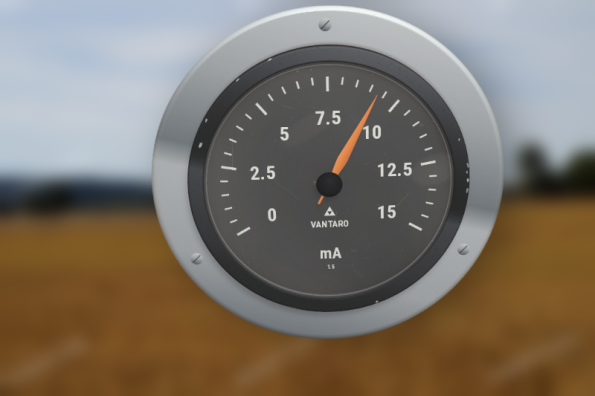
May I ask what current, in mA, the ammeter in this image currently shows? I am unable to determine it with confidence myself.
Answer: 9.25 mA
